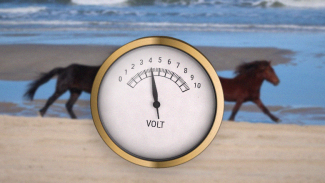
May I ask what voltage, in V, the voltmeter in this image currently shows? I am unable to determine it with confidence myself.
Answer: 4 V
